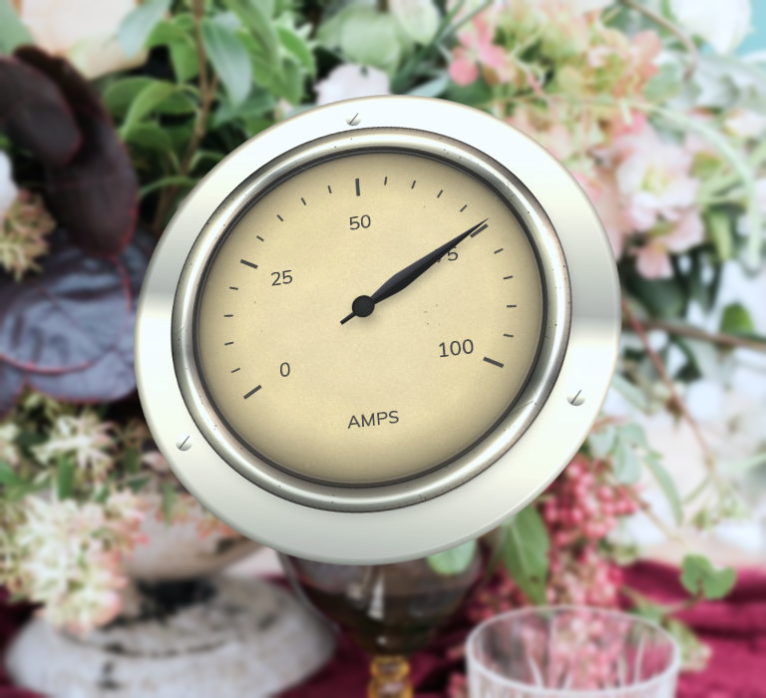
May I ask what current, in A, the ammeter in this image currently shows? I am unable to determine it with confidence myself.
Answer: 75 A
